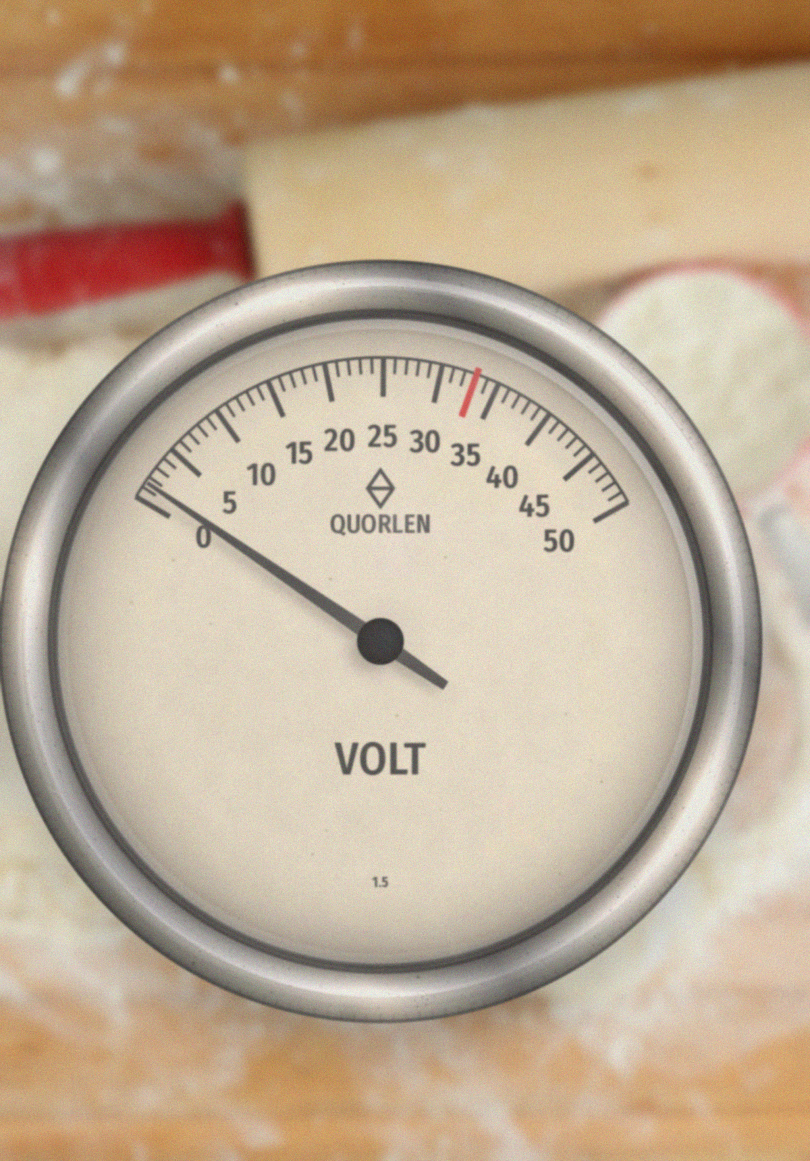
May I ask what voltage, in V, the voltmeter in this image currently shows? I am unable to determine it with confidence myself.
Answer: 1.5 V
